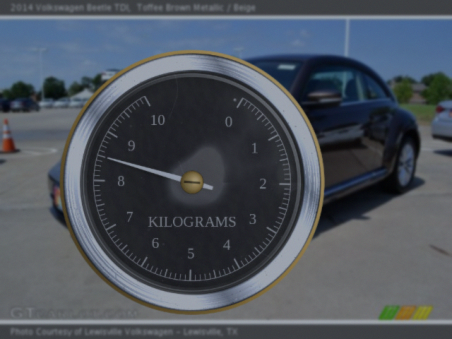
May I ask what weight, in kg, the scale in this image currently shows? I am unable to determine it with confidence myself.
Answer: 8.5 kg
